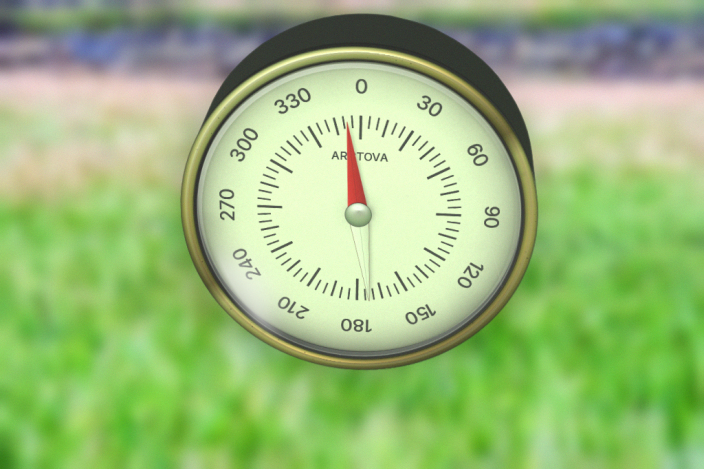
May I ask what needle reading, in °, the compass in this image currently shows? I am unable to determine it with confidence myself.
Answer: 352.5 °
